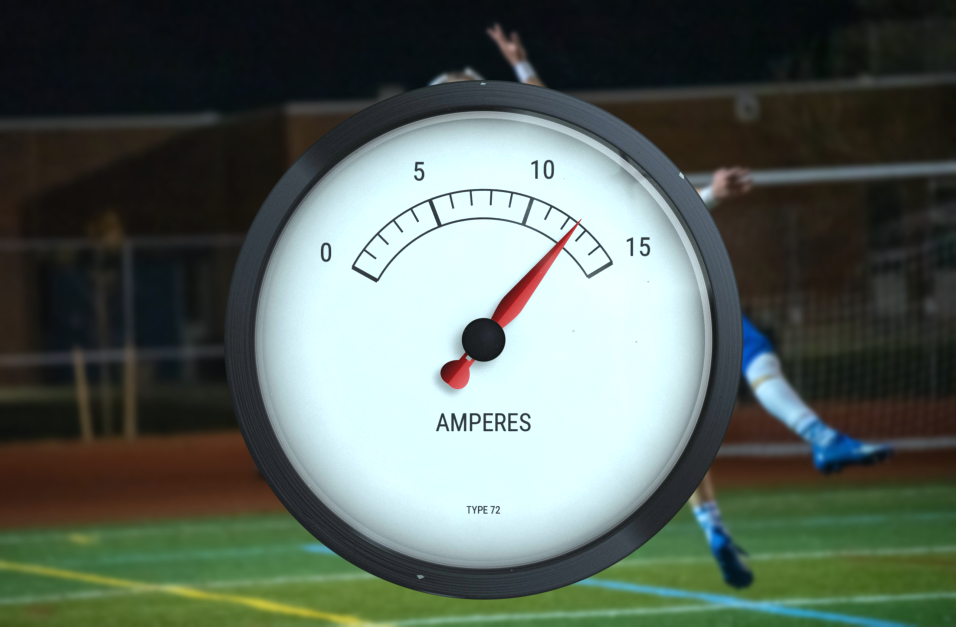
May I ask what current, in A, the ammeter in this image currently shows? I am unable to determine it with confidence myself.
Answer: 12.5 A
